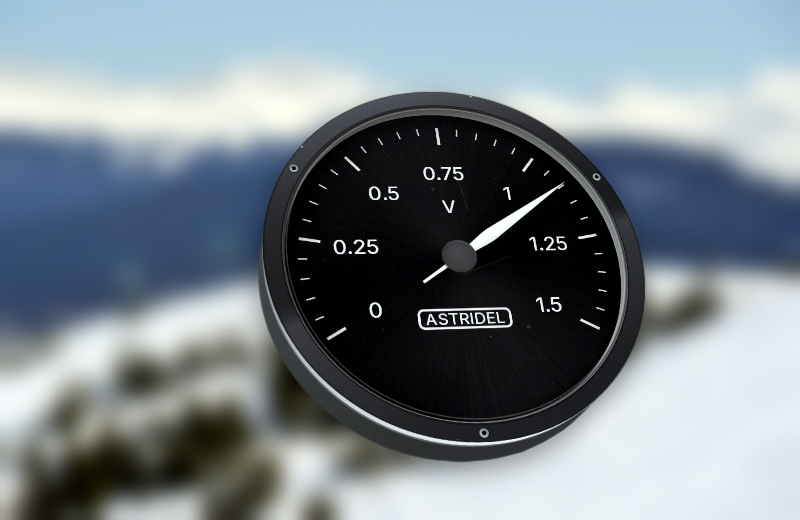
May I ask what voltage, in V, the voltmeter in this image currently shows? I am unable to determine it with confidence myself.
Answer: 1.1 V
